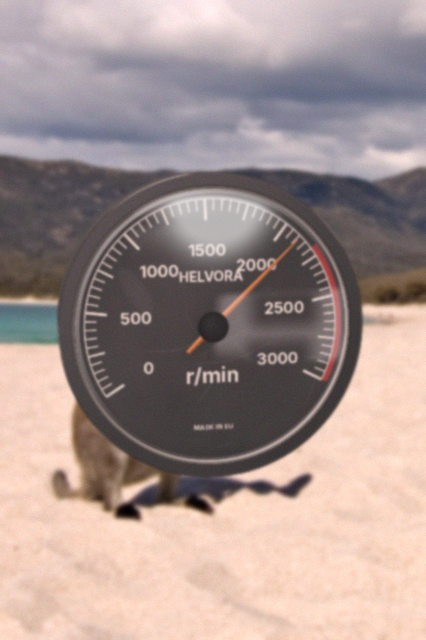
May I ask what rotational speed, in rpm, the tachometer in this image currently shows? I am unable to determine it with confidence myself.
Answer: 2100 rpm
